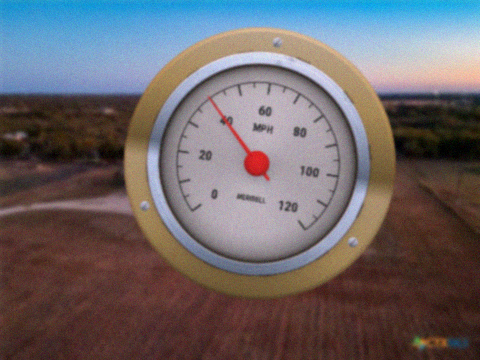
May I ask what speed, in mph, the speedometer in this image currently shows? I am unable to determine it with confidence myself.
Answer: 40 mph
